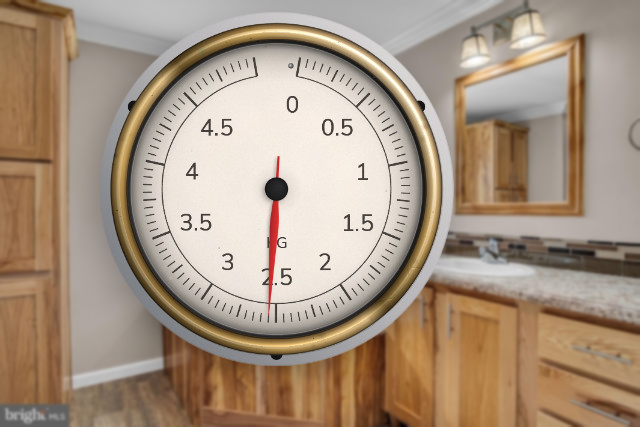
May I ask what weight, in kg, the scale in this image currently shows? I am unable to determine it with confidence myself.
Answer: 2.55 kg
